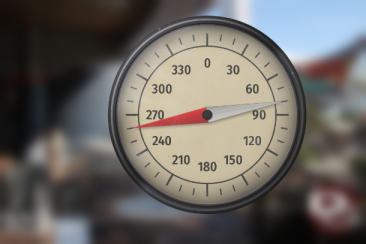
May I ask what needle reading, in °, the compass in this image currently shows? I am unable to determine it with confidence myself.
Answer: 260 °
